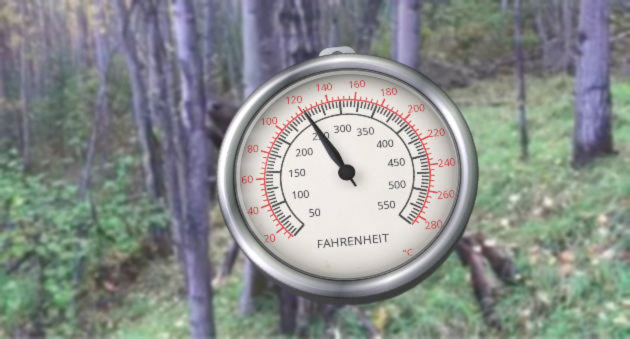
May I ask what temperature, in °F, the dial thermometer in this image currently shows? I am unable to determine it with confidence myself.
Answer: 250 °F
